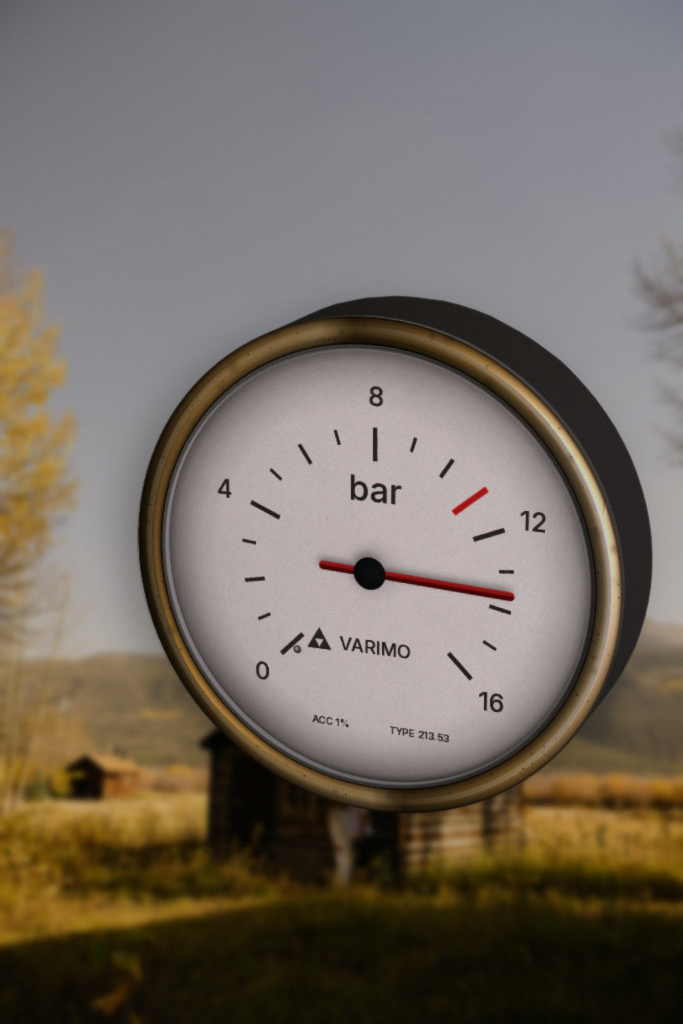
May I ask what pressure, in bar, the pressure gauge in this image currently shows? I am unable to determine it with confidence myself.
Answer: 13.5 bar
